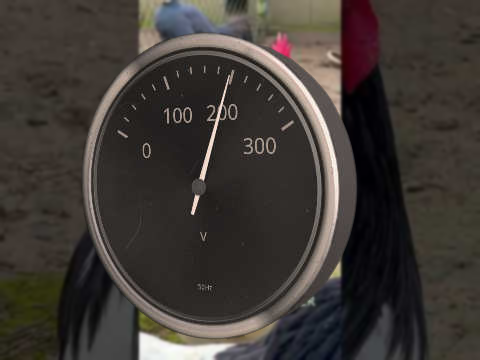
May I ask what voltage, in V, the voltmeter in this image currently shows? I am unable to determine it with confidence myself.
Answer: 200 V
